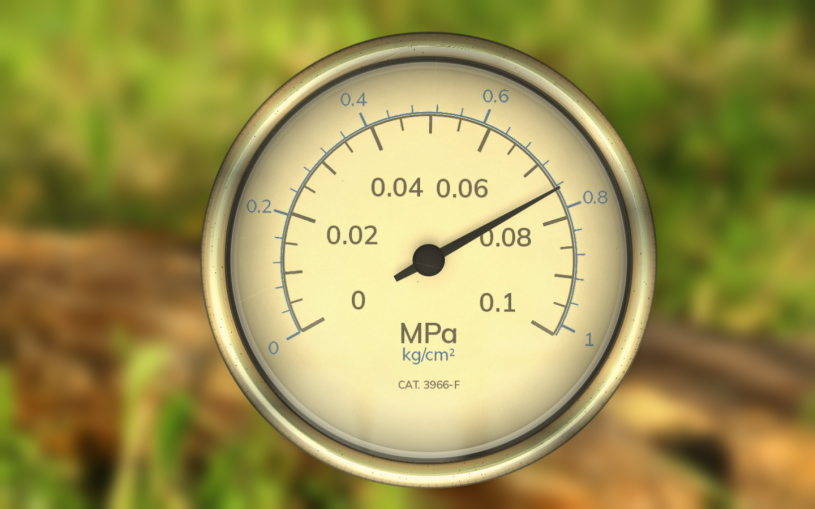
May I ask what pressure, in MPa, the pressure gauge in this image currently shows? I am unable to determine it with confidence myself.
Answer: 0.075 MPa
